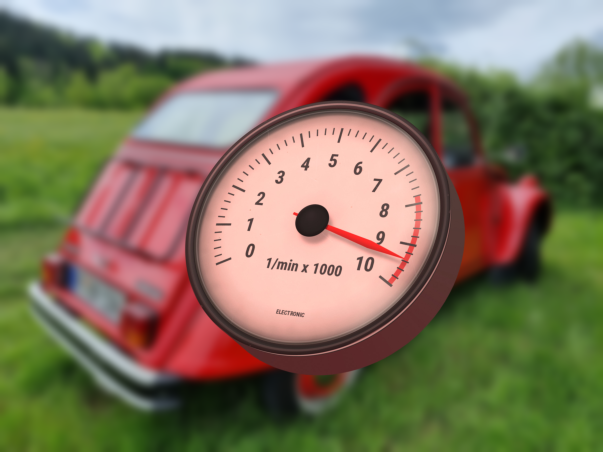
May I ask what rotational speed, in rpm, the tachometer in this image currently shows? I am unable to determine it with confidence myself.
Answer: 9400 rpm
